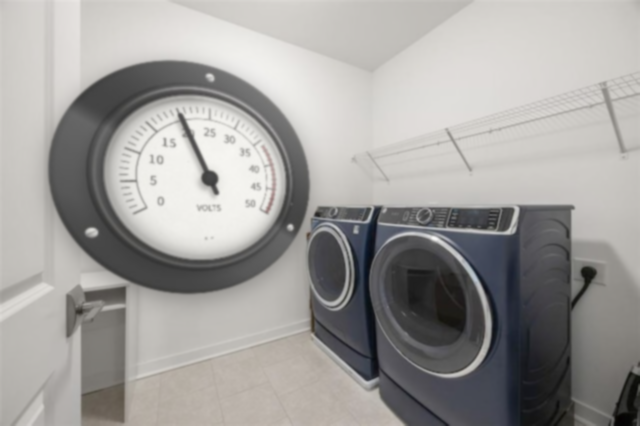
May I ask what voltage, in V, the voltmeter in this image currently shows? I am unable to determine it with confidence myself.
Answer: 20 V
